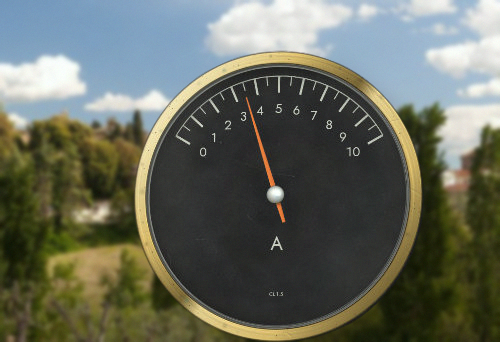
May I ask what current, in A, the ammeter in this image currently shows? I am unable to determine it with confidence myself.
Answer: 3.5 A
